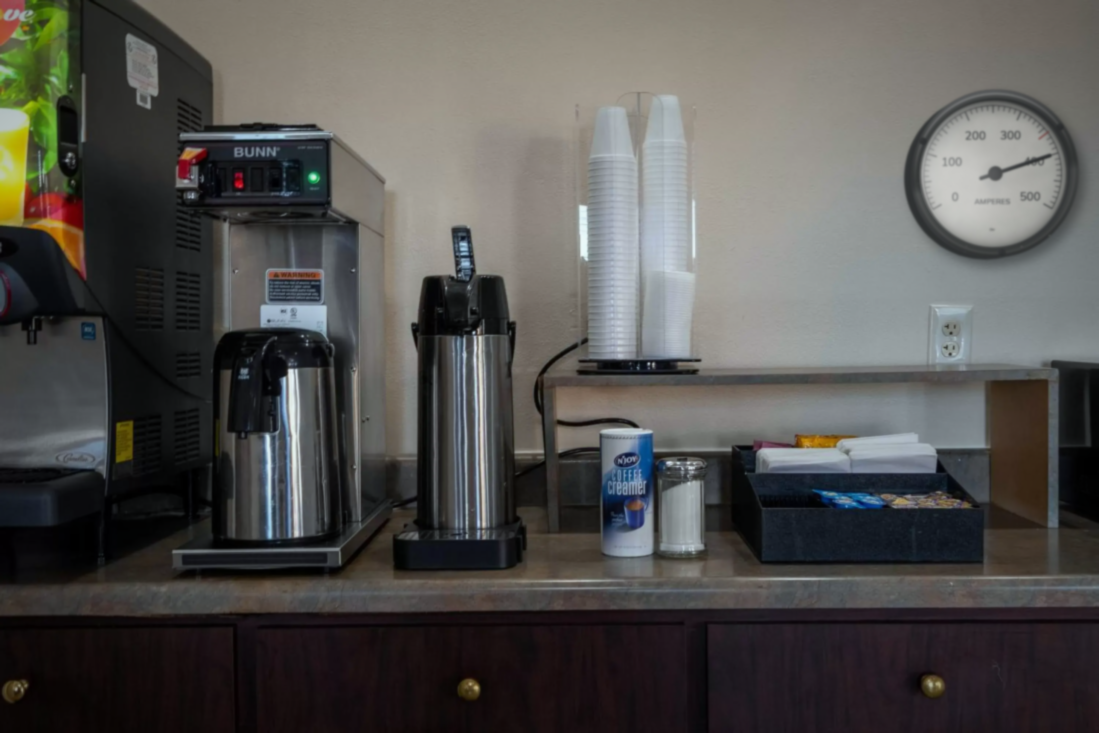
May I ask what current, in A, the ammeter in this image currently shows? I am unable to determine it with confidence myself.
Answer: 400 A
